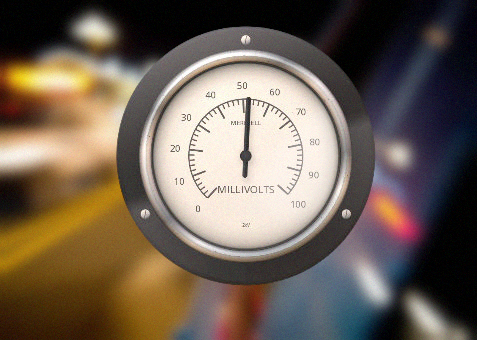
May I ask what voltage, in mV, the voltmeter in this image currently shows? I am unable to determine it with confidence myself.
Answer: 52 mV
